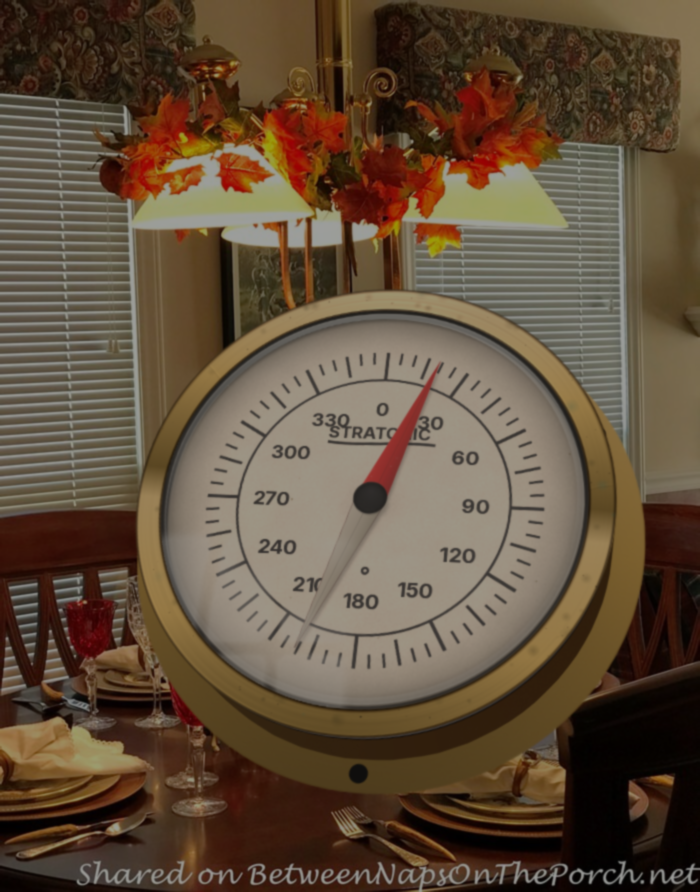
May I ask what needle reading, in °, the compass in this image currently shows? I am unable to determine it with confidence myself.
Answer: 20 °
